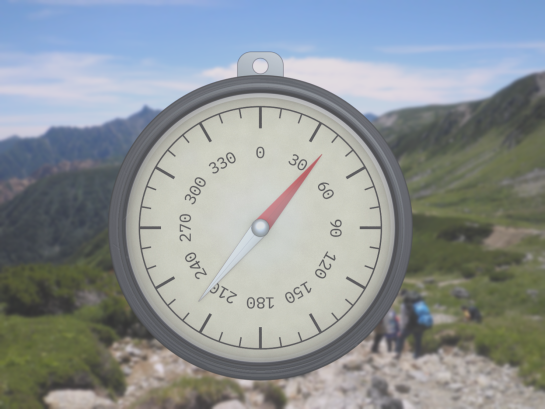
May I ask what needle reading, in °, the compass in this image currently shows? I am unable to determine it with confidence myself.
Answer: 40 °
